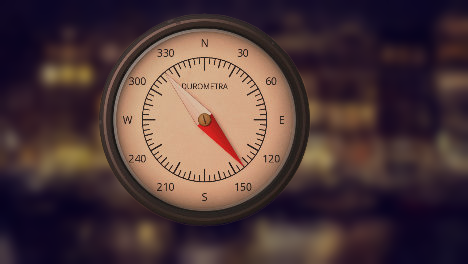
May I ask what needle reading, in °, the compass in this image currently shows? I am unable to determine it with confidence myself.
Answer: 140 °
